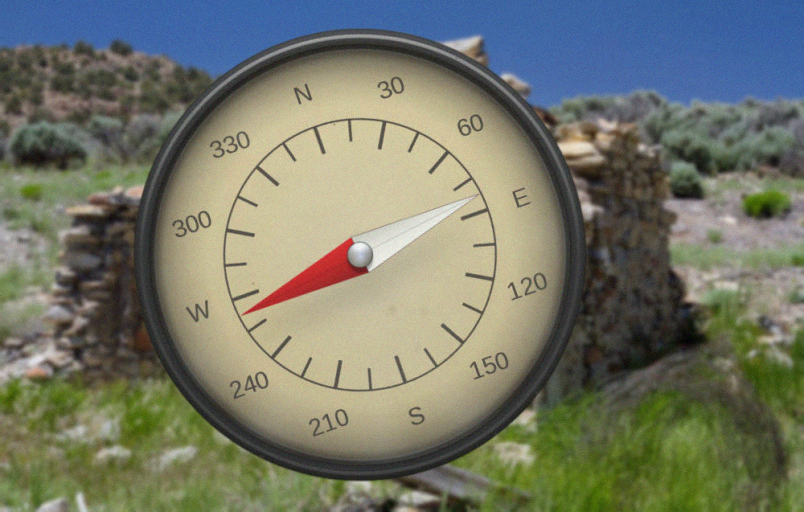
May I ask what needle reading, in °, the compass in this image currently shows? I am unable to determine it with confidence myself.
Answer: 262.5 °
